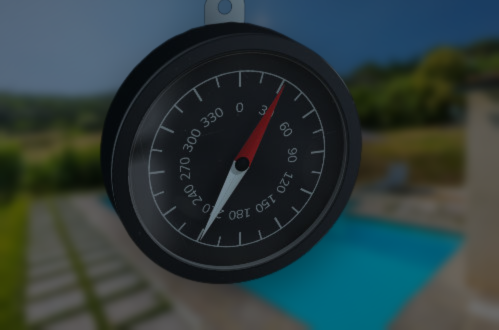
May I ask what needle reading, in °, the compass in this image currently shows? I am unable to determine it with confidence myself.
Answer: 30 °
